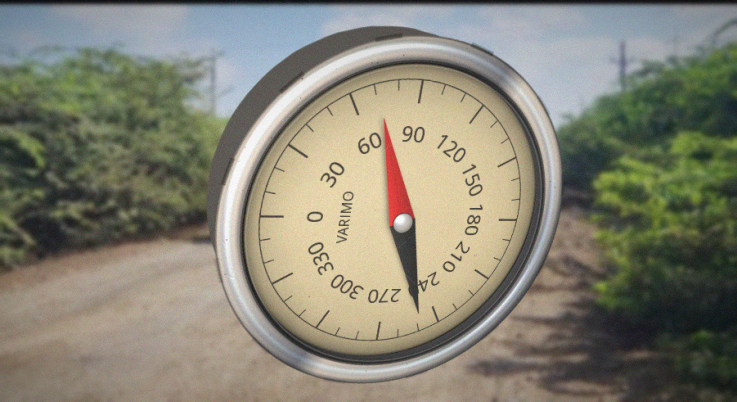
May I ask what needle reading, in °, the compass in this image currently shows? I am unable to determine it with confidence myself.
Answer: 70 °
